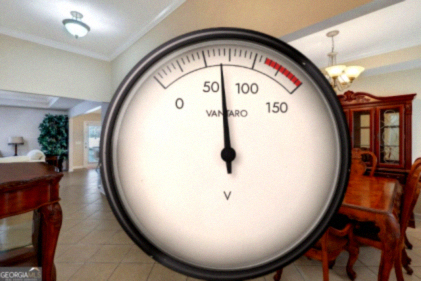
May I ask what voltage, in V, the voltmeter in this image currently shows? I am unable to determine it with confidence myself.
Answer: 65 V
